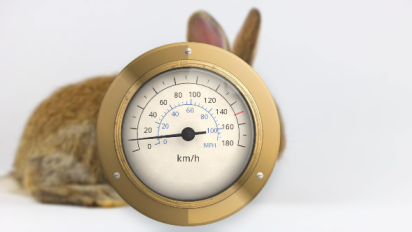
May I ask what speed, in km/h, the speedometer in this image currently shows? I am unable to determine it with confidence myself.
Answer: 10 km/h
